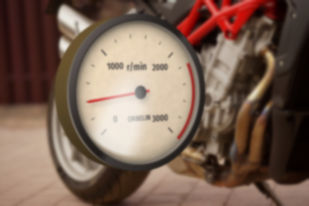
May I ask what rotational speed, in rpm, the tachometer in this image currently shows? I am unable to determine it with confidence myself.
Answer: 400 rpm
